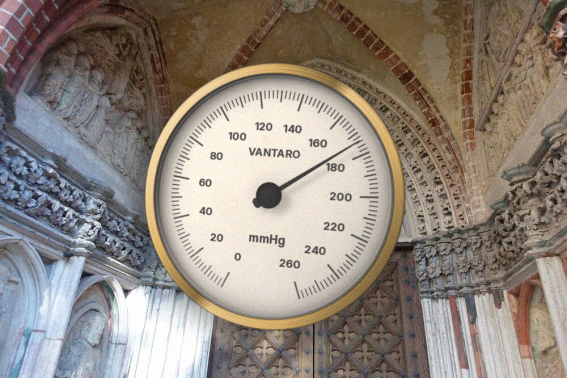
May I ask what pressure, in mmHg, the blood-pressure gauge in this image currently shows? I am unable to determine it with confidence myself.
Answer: 174 mmHg
